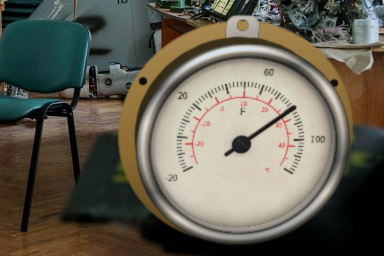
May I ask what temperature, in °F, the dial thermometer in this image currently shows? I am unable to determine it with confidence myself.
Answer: 80 °F
